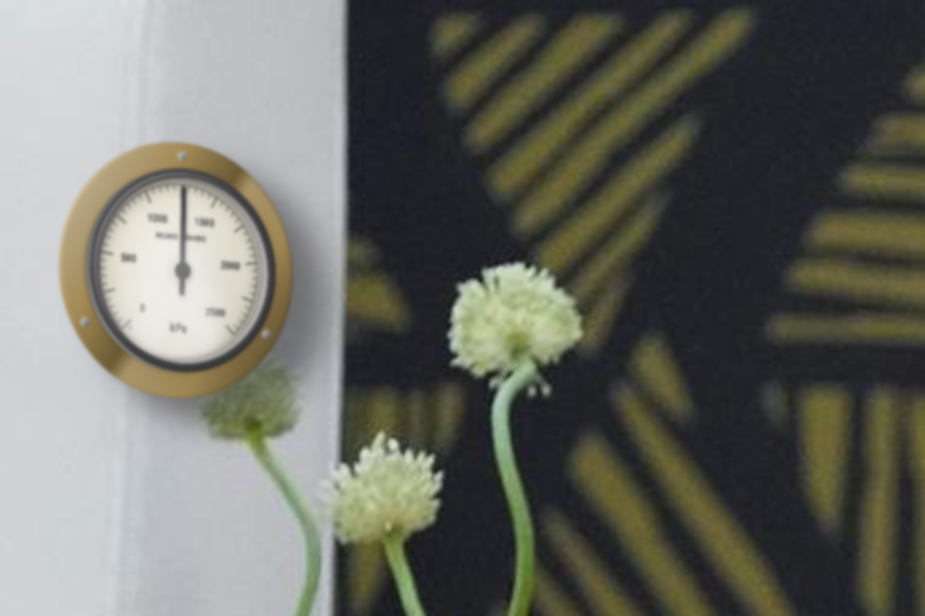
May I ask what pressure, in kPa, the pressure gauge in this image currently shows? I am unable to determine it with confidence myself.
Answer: 1250 kPa
